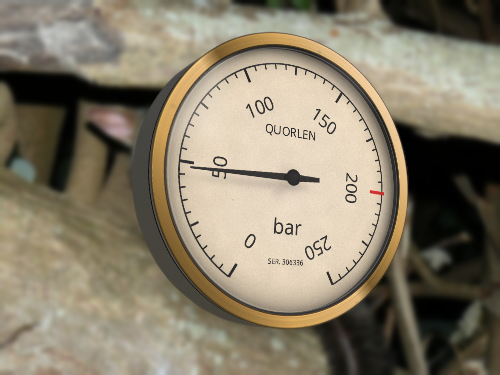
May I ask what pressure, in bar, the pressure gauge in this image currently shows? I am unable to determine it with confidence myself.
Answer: 47.5 bar
